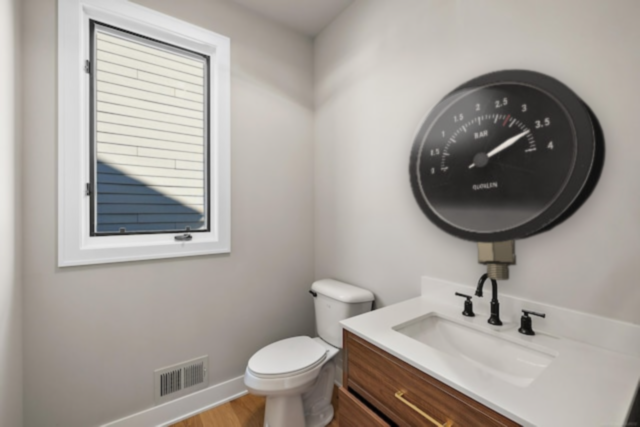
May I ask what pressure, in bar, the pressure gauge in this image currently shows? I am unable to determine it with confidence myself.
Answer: 3.5 bar
